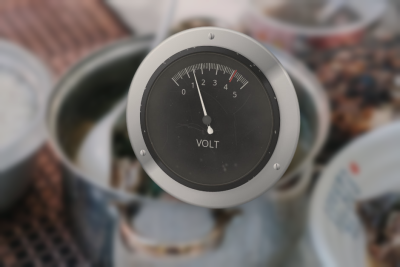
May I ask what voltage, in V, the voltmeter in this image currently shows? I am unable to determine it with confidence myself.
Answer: 1.5 V
